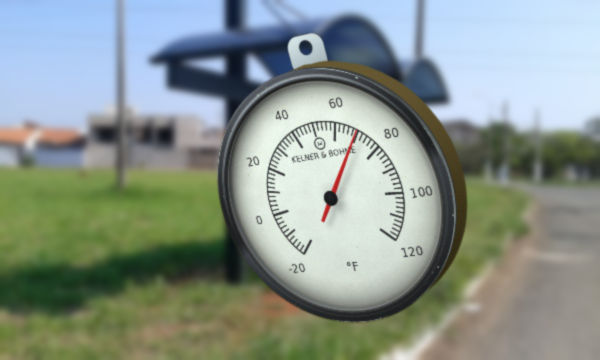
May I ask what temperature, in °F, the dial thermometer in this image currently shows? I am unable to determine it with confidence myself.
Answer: 70 °F
